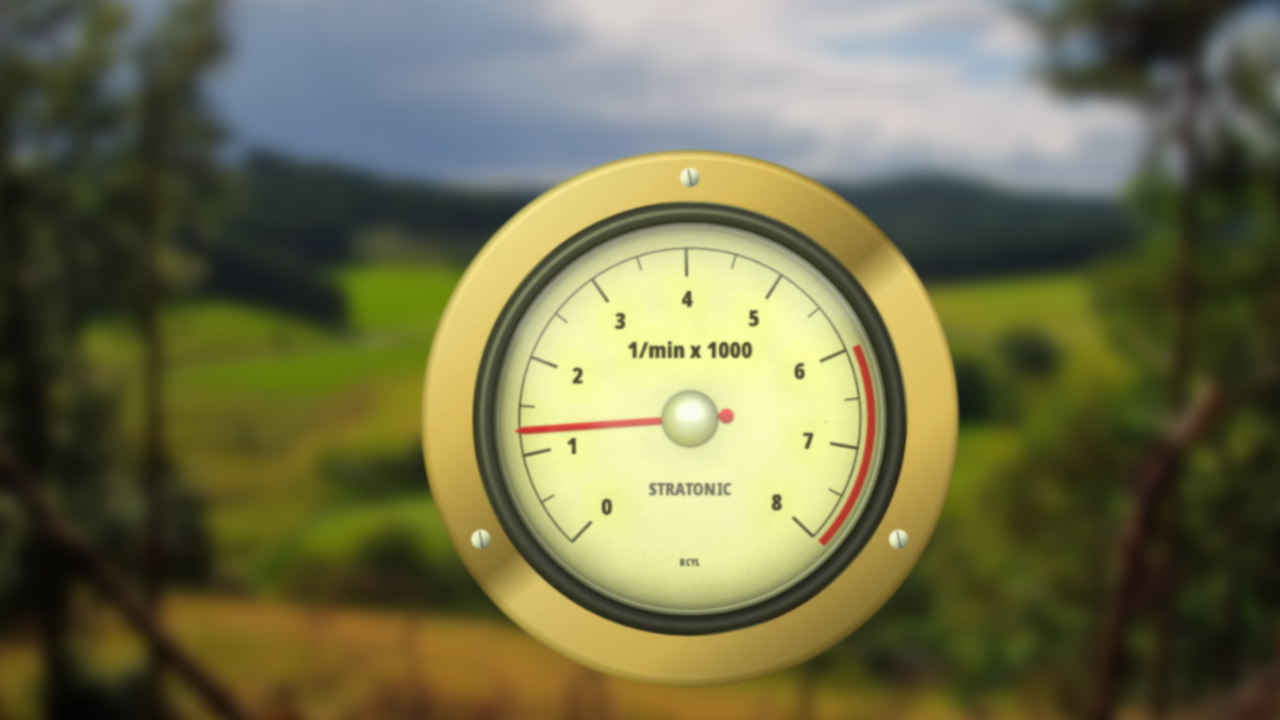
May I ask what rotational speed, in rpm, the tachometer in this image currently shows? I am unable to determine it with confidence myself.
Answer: 1250 rpm
